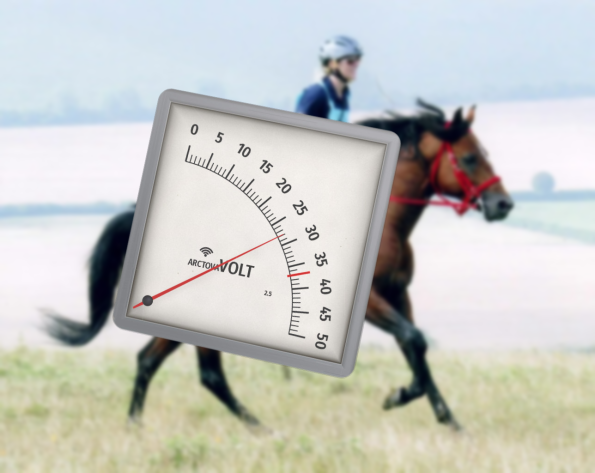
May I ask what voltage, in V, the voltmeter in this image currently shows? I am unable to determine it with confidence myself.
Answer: 28 V
